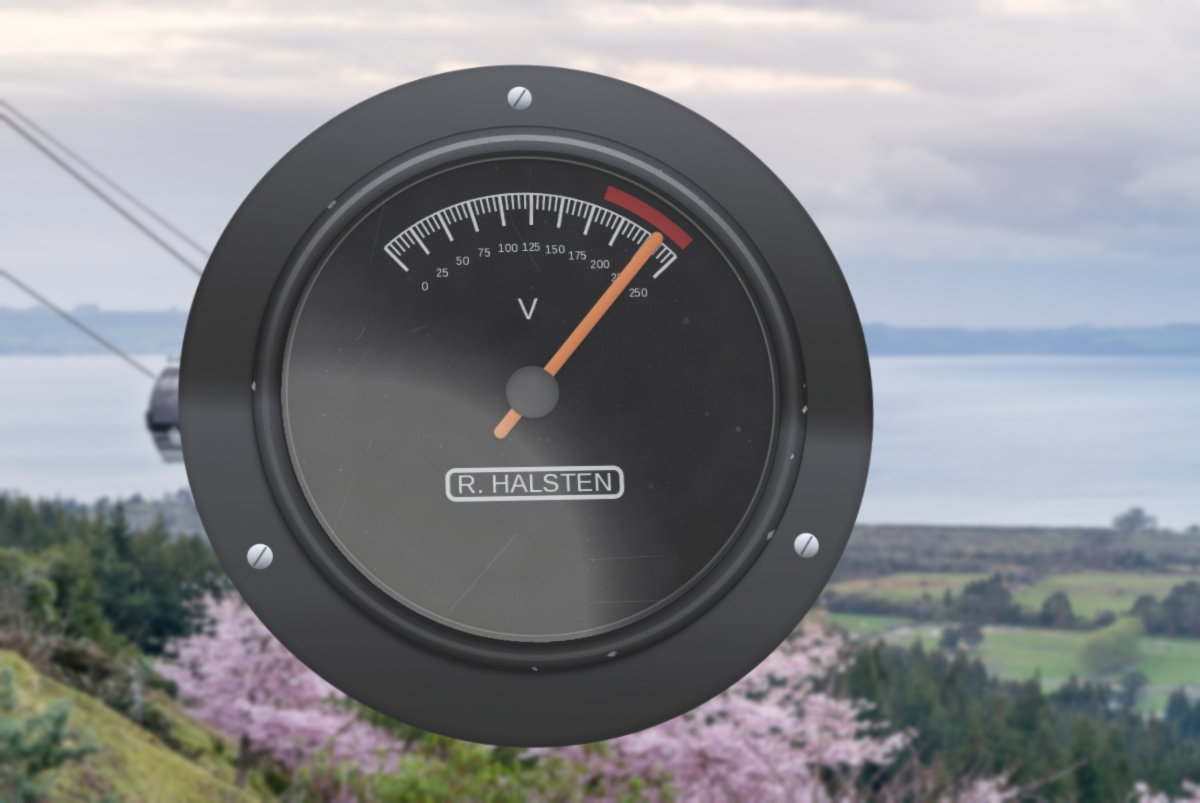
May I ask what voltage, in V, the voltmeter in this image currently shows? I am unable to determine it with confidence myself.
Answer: 230 V
